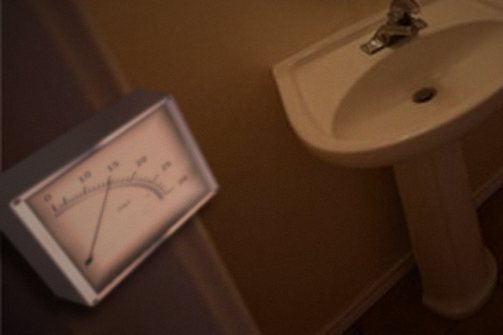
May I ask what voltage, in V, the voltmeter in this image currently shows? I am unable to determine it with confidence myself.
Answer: 15 V
